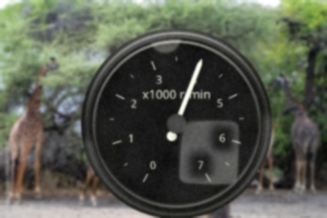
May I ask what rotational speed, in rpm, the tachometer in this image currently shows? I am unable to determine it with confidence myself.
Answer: 4000 rpm
